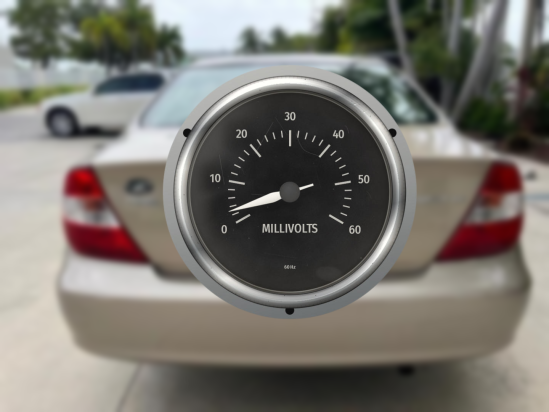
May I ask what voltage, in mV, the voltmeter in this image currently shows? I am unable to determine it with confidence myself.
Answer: 3 mV
